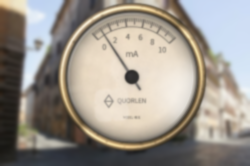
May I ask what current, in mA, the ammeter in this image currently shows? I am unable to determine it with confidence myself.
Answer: 1 mA
